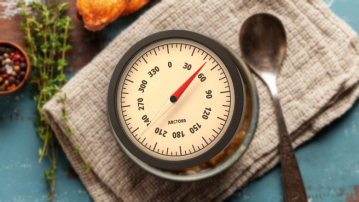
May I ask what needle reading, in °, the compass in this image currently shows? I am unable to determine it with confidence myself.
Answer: 50 °
